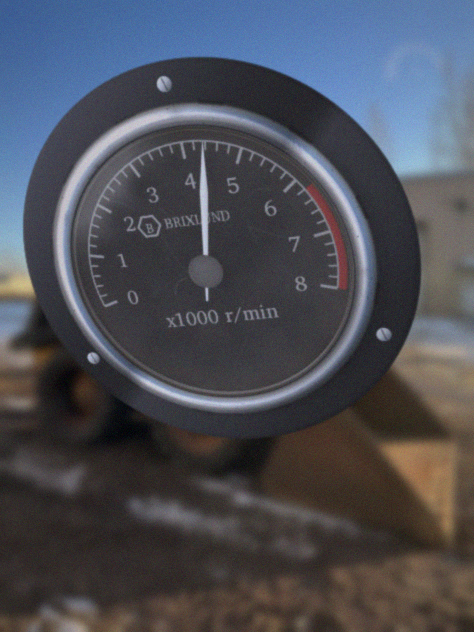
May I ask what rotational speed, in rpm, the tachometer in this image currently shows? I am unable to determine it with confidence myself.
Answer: 4400 rpm
